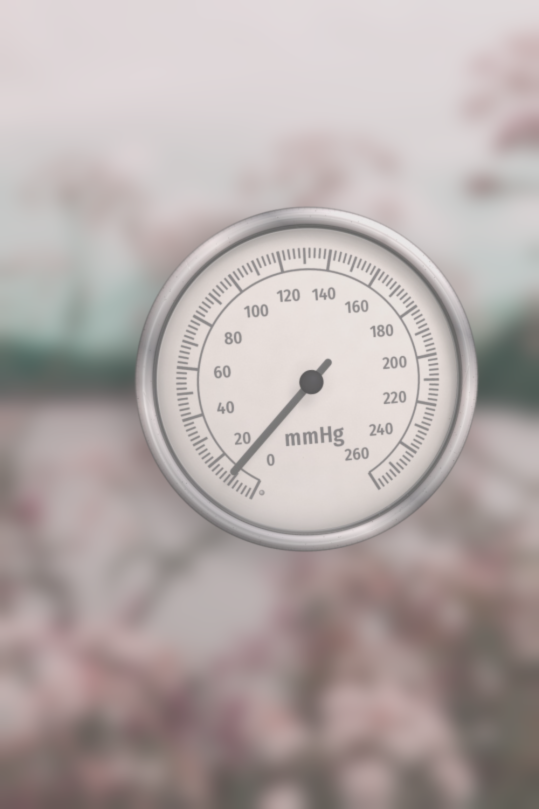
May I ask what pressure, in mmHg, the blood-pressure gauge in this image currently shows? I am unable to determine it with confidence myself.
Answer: 12 mmHg
